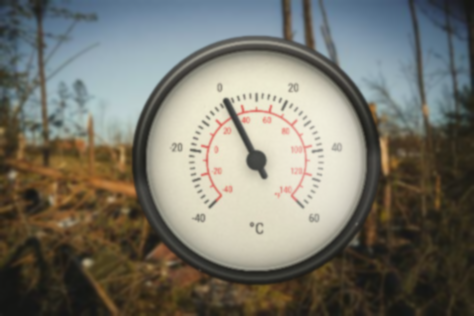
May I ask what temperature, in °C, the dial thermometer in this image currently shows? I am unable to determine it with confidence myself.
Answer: 0 °C
